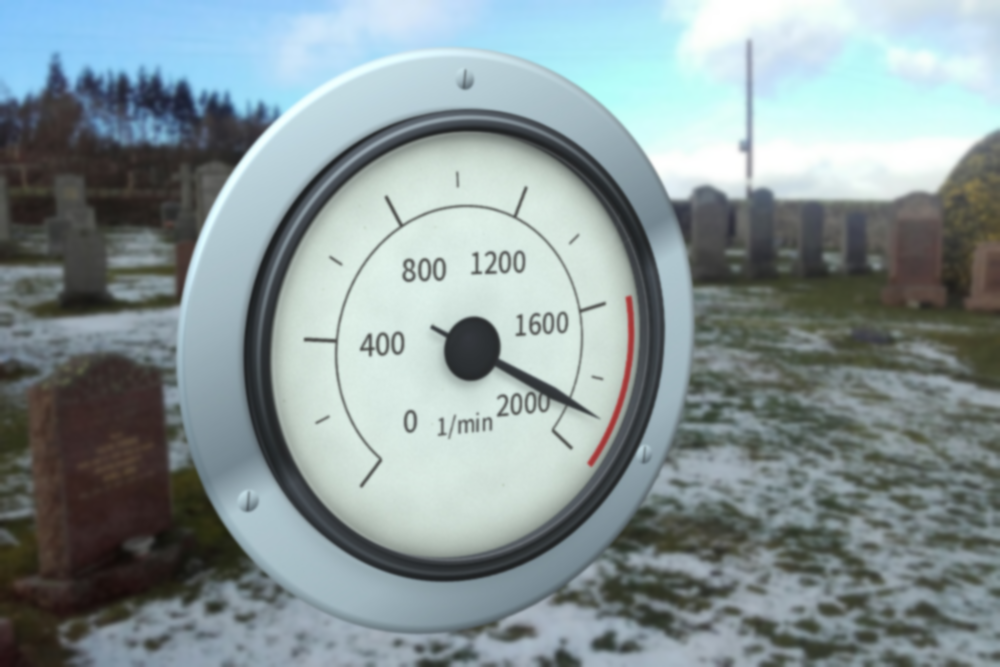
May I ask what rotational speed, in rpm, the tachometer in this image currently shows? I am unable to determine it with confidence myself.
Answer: 1900 rpm
